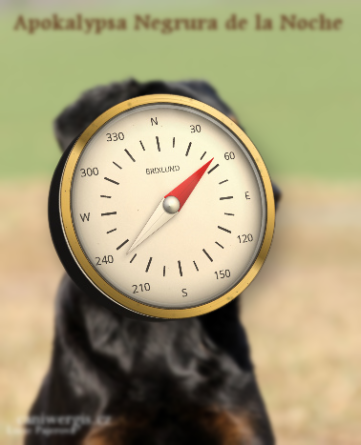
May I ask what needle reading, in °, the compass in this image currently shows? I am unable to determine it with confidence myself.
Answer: 52.5 °
